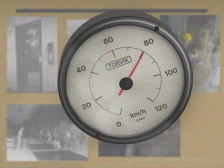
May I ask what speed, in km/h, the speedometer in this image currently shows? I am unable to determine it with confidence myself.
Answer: 80 km/h
